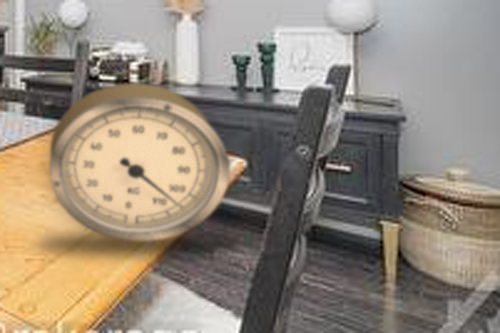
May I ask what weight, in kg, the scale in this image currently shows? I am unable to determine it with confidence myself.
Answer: 105 kg
